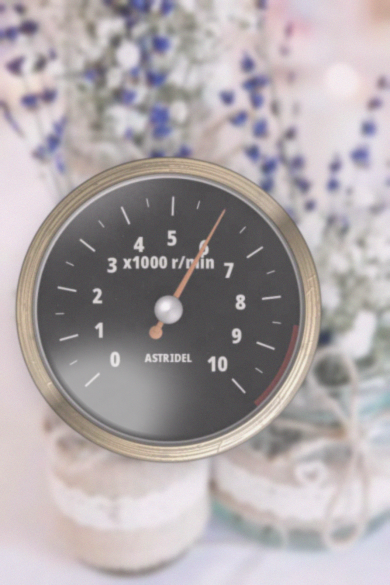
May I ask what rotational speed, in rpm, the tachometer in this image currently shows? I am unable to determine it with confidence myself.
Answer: 6000 rpm
